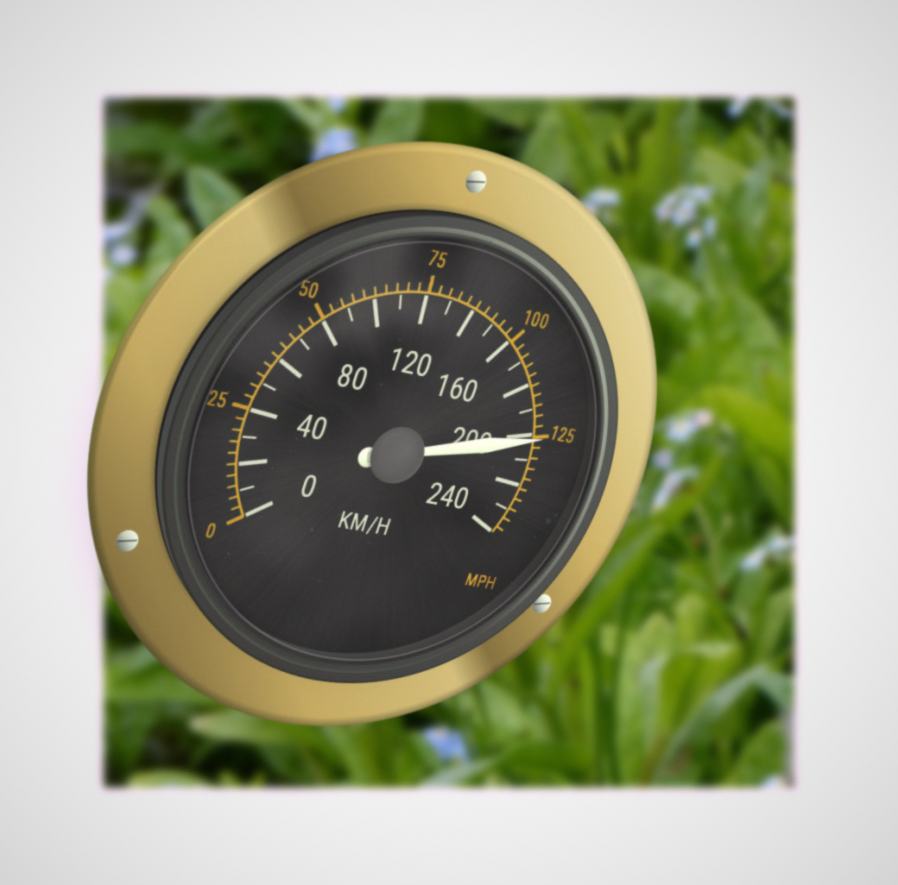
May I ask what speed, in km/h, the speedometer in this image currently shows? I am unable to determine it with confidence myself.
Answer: 200 km/h
